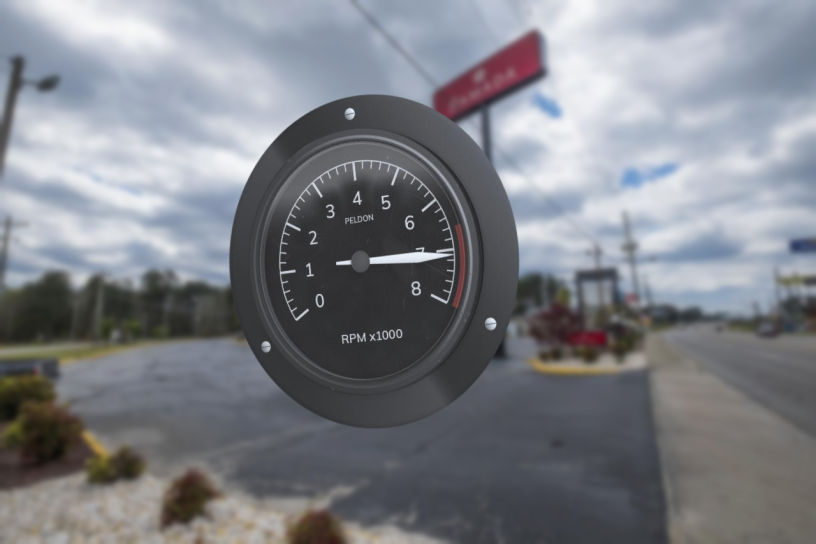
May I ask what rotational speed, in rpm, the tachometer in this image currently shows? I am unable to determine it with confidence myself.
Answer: 7100 rpm
